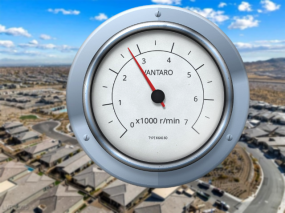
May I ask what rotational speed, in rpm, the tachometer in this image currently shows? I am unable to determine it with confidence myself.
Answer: 2750 rpm
